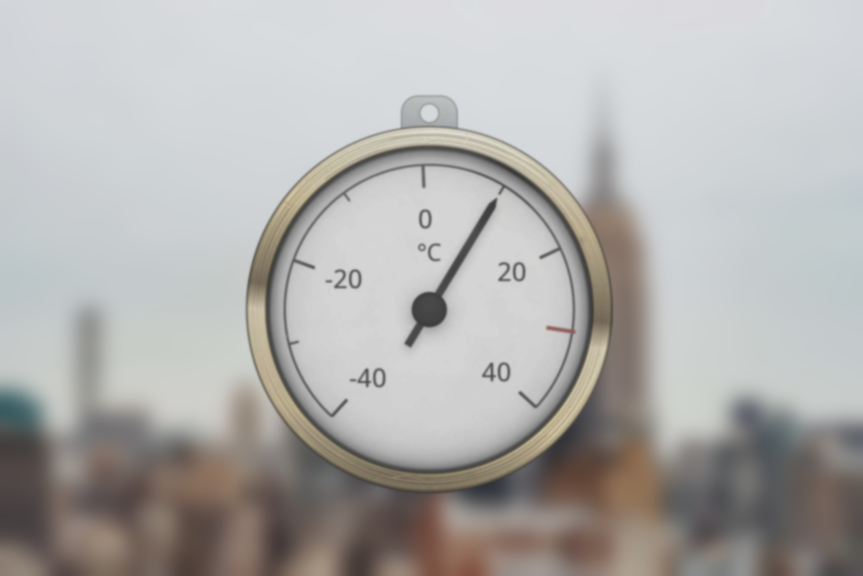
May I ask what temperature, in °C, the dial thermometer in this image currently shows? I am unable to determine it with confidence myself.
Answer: 10 °C
